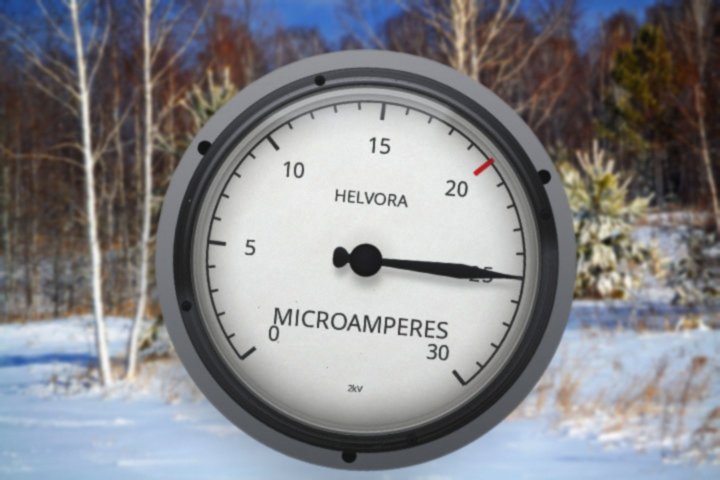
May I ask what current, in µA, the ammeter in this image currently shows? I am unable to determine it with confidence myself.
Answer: 25 µA
